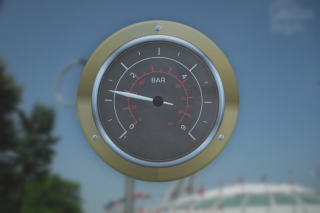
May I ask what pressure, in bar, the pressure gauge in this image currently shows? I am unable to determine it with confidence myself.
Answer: 1.25 bar
